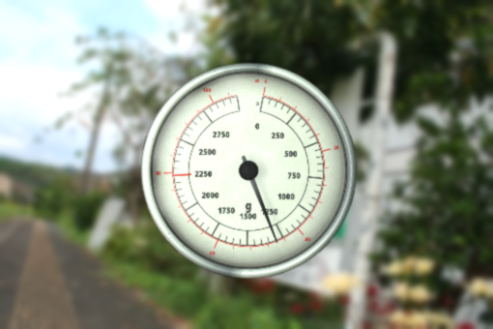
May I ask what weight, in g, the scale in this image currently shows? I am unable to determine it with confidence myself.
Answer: 1300 g
